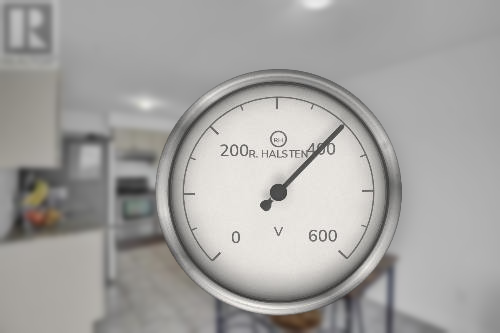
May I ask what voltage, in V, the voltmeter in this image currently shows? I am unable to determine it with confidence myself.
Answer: 400 V
